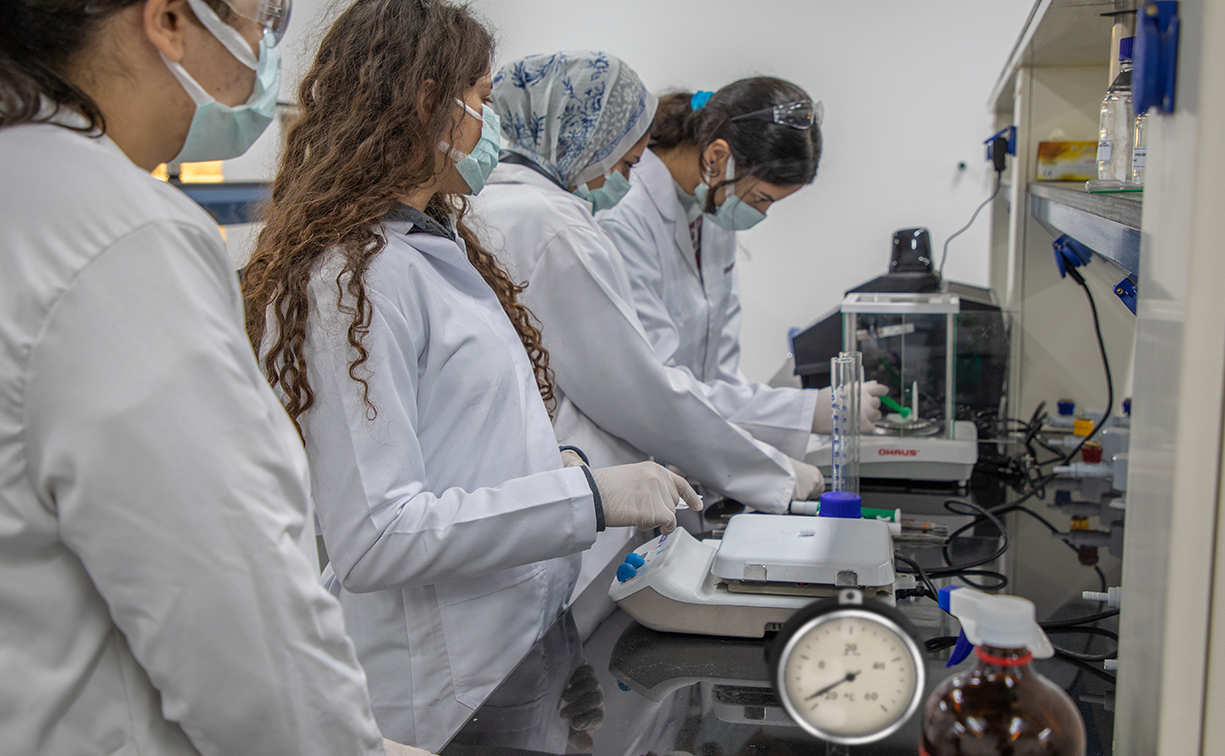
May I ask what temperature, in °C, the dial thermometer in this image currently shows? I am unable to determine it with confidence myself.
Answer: -16 °C
